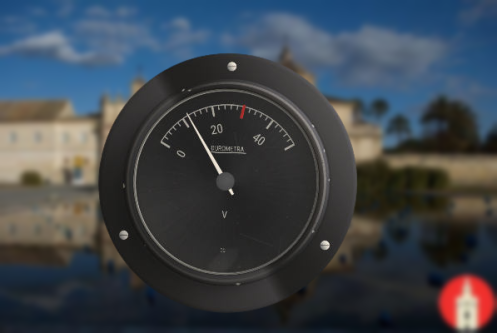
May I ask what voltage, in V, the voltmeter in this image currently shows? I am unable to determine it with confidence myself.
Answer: 12 V
